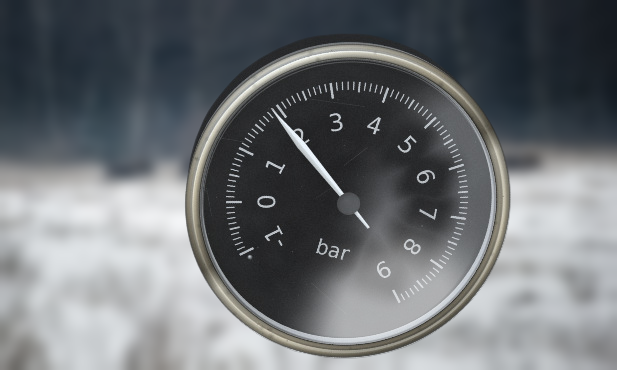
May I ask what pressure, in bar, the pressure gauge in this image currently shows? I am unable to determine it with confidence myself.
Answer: 1.9 bar
